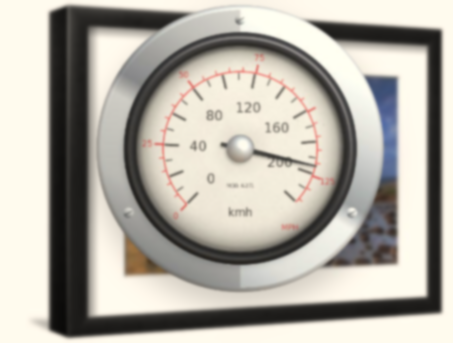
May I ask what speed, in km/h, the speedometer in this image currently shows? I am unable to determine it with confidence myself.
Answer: 195 km/h
